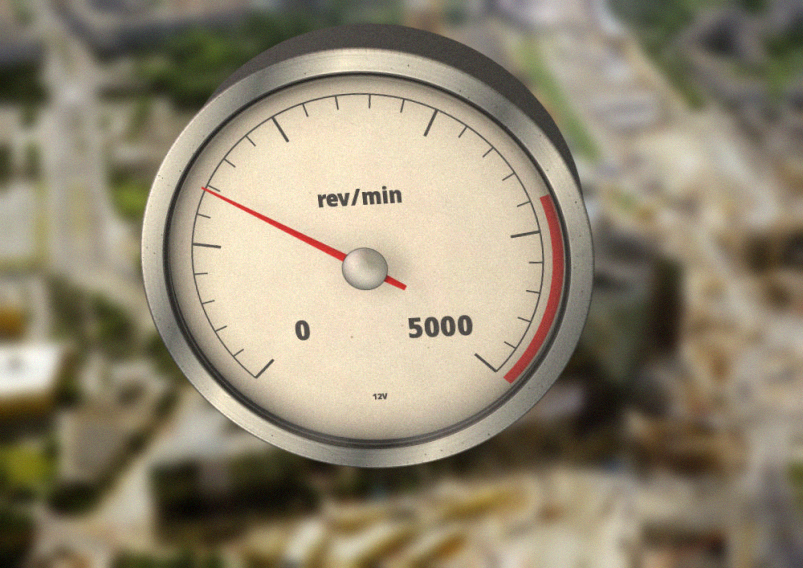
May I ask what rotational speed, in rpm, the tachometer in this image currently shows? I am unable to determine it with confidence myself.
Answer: 1400 rpm
